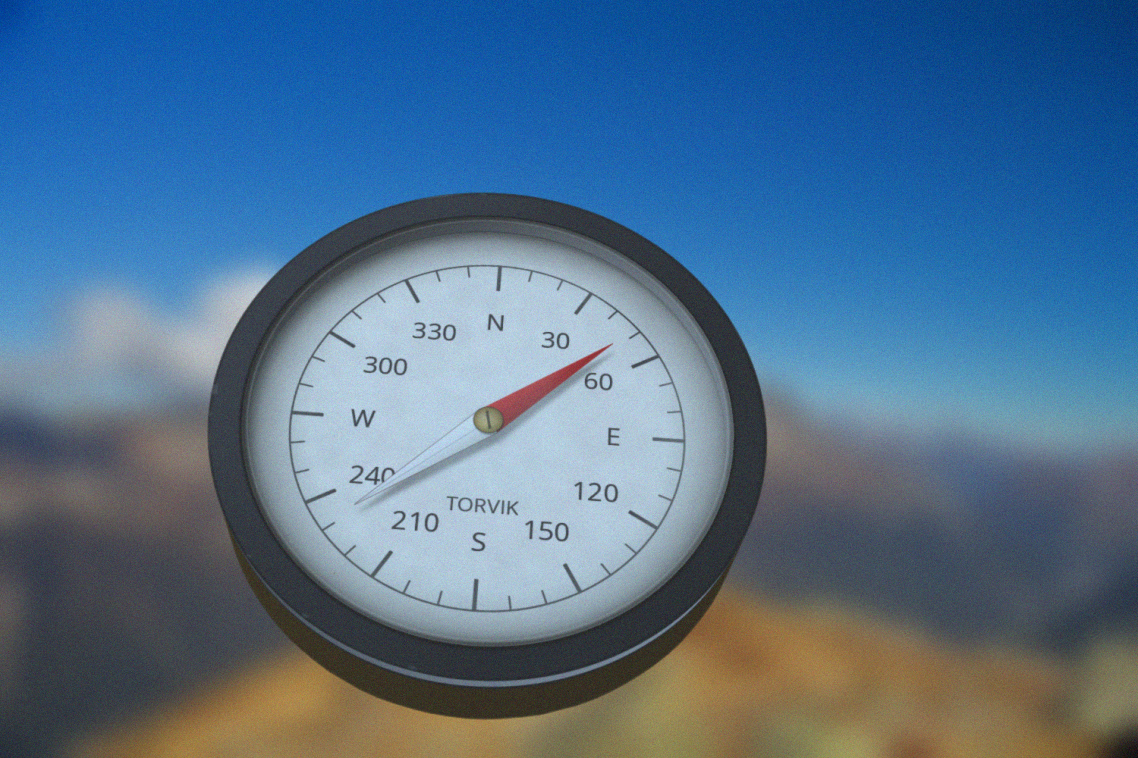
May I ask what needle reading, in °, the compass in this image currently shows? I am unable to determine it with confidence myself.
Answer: 50 °
